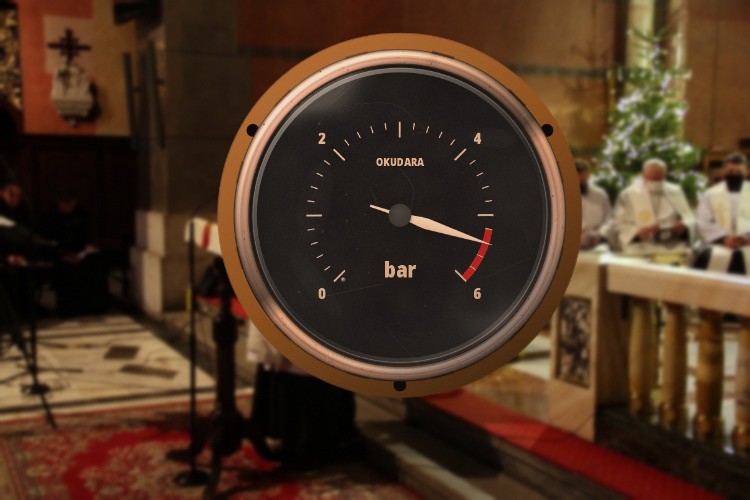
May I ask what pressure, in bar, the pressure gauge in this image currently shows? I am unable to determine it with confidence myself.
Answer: 5.4 bar
